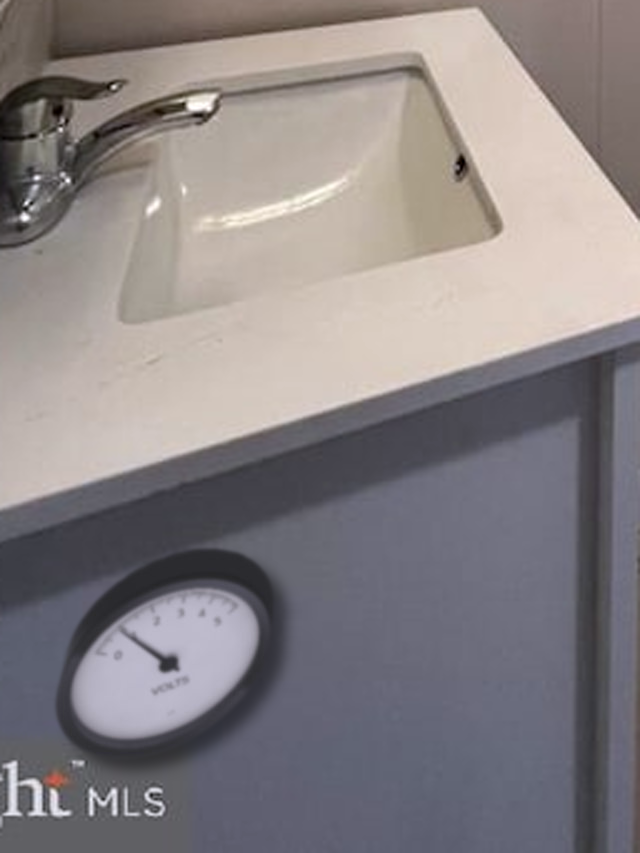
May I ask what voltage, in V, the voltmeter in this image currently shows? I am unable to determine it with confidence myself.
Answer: 1 V
